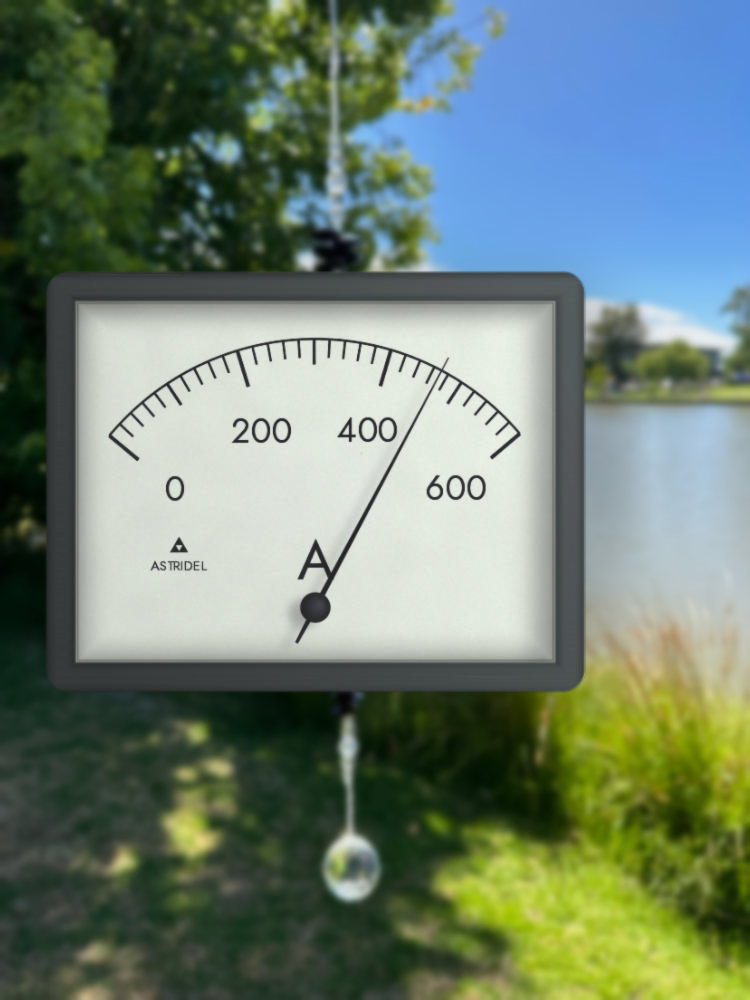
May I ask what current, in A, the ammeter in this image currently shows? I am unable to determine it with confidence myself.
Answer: 470 A
